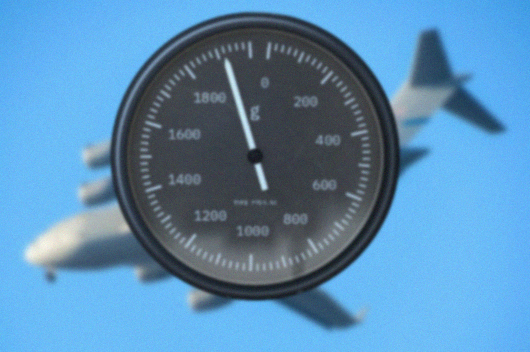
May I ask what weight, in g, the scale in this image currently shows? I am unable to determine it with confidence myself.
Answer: 1920 g
